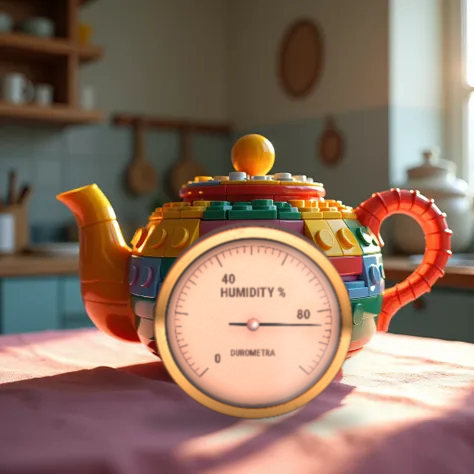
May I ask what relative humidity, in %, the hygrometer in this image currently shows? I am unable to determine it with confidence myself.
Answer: 84 %
